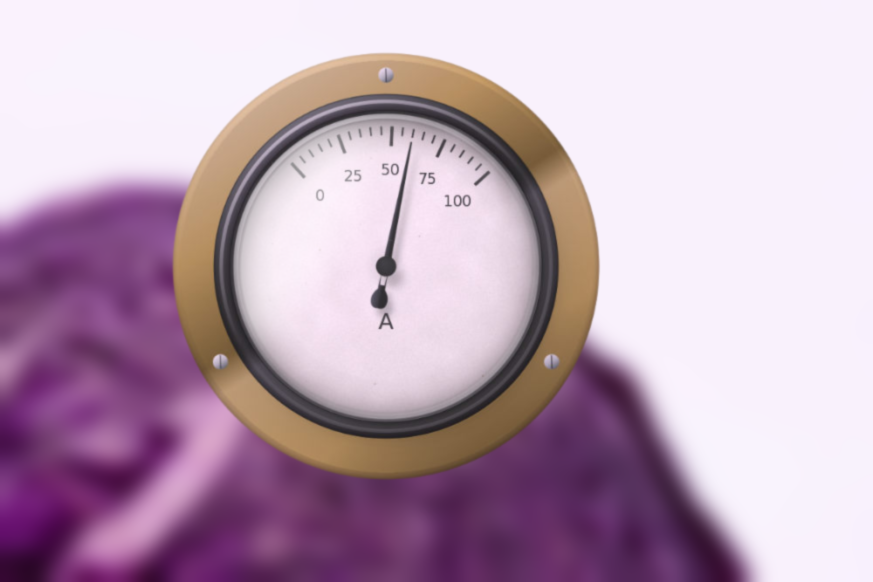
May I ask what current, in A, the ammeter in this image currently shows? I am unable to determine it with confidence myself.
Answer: 60 A
